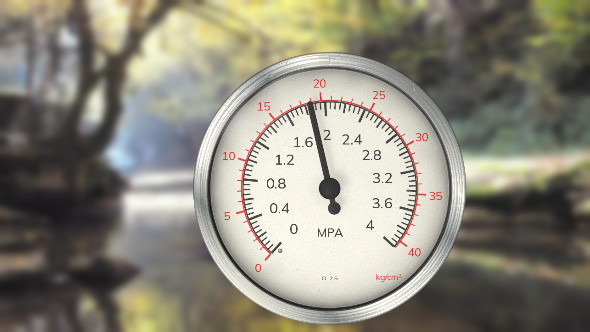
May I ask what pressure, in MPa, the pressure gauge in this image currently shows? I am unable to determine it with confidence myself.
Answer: 1.85 MPa
